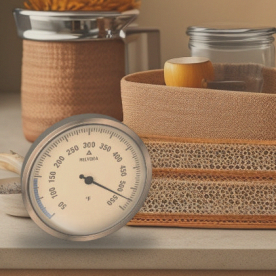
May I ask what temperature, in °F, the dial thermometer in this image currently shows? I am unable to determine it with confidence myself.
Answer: 525 °F
